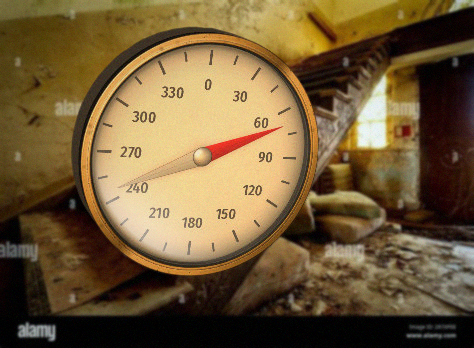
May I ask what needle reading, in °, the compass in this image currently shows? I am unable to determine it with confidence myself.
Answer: 67.5 °
